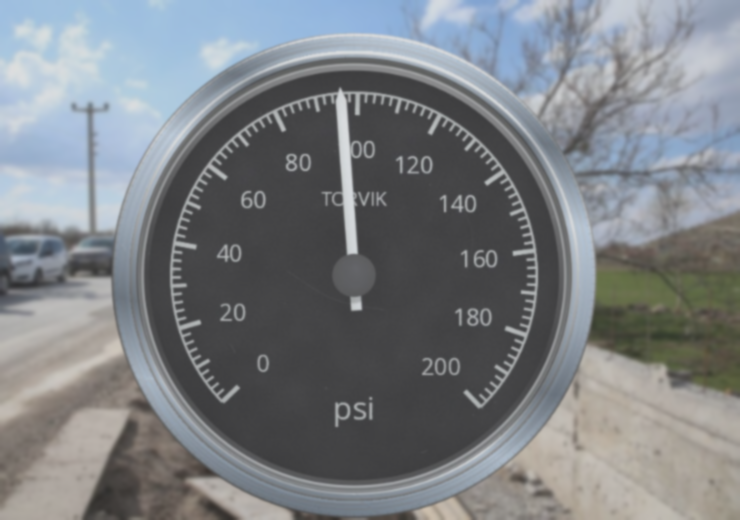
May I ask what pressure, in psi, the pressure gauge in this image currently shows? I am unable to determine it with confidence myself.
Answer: 96 psi
